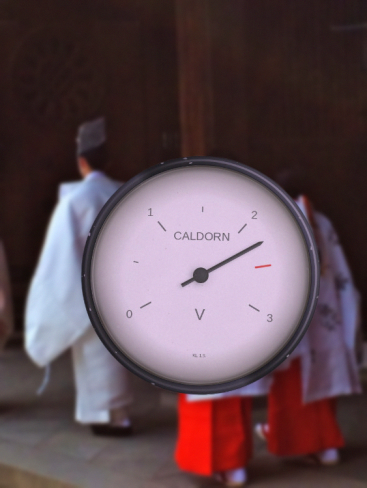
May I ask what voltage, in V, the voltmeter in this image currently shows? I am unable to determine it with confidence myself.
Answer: 2.25 V
